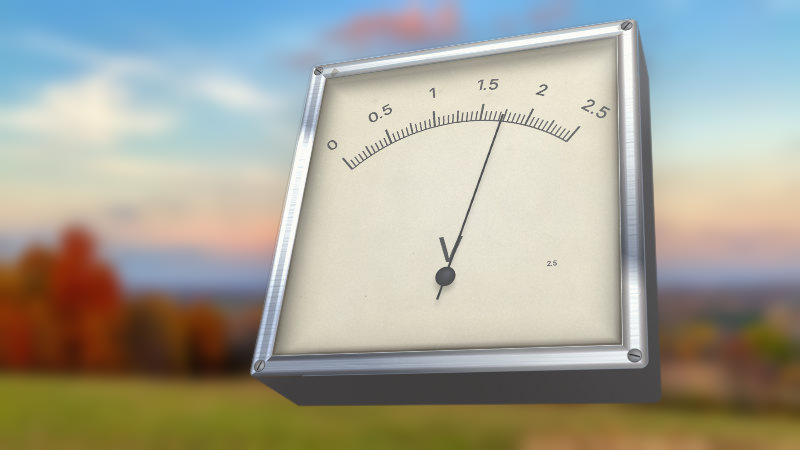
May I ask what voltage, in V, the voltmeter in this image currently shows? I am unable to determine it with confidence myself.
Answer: 1.75 V
